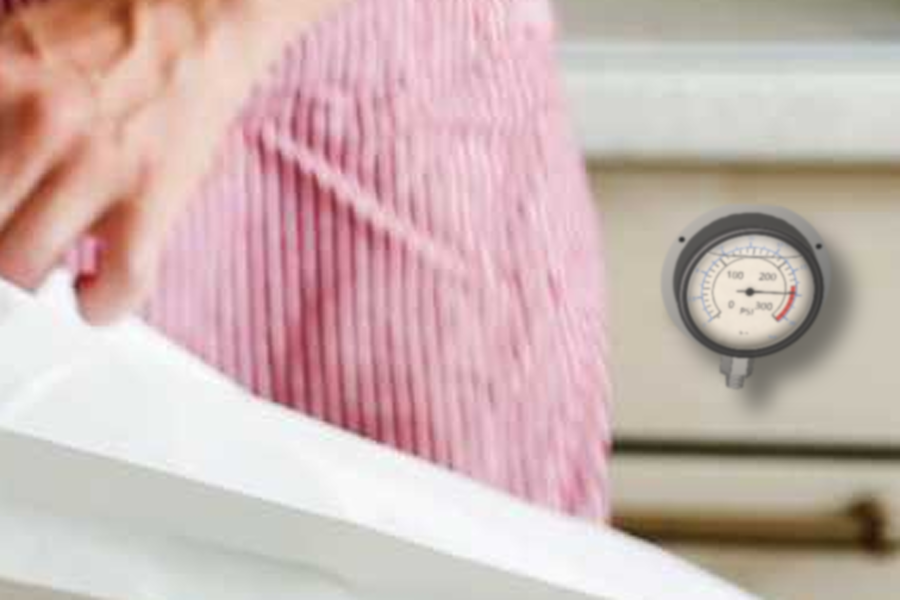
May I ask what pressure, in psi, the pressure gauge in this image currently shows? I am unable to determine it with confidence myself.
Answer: 250 psi
